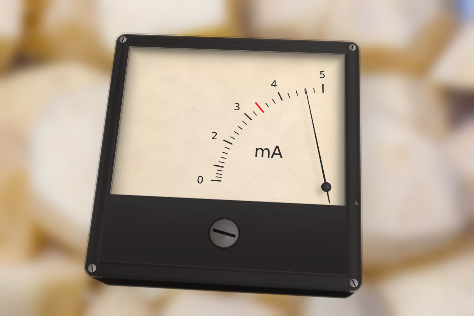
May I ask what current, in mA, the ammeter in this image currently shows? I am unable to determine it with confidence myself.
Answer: 4.6 mA
